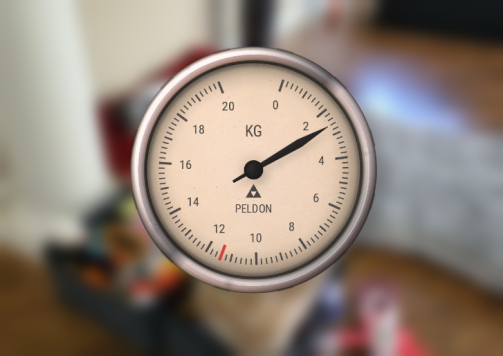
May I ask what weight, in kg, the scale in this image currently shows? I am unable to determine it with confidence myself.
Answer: 2.6 kg
